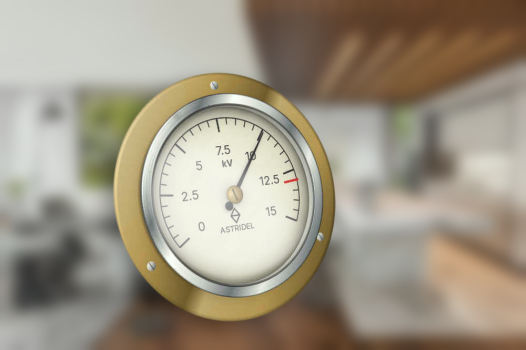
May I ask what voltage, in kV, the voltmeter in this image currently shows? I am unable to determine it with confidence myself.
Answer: 10 kV
